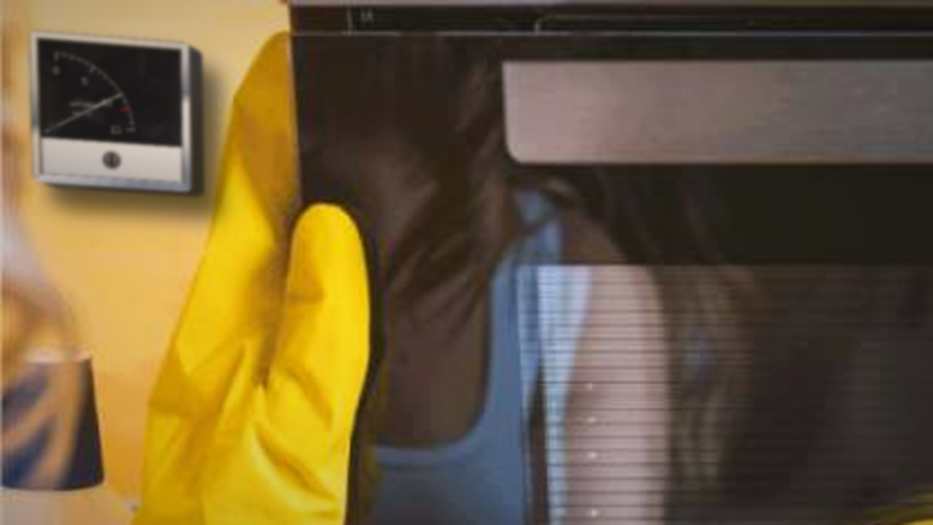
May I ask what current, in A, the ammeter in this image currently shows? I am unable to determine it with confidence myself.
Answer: 10 A
